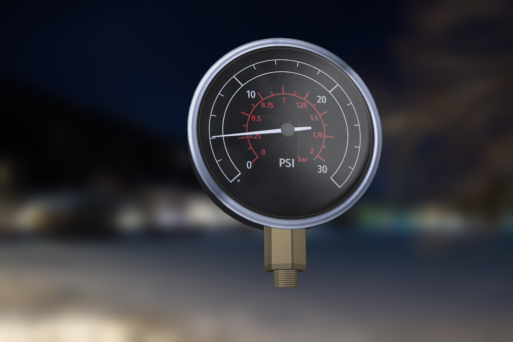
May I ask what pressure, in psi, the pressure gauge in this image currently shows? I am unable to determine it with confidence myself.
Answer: 4 psi
